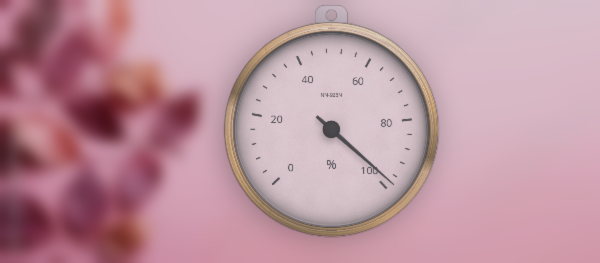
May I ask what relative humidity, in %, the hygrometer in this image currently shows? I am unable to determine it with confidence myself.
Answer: 98 %
